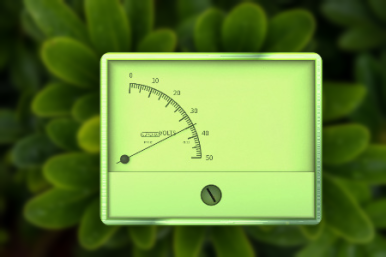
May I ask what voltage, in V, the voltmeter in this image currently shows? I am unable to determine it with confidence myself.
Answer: 35 V
